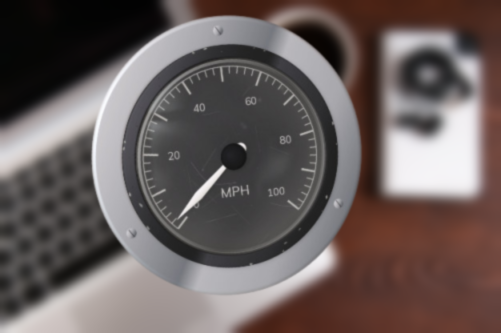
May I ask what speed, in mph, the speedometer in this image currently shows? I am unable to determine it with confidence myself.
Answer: 2 mph
